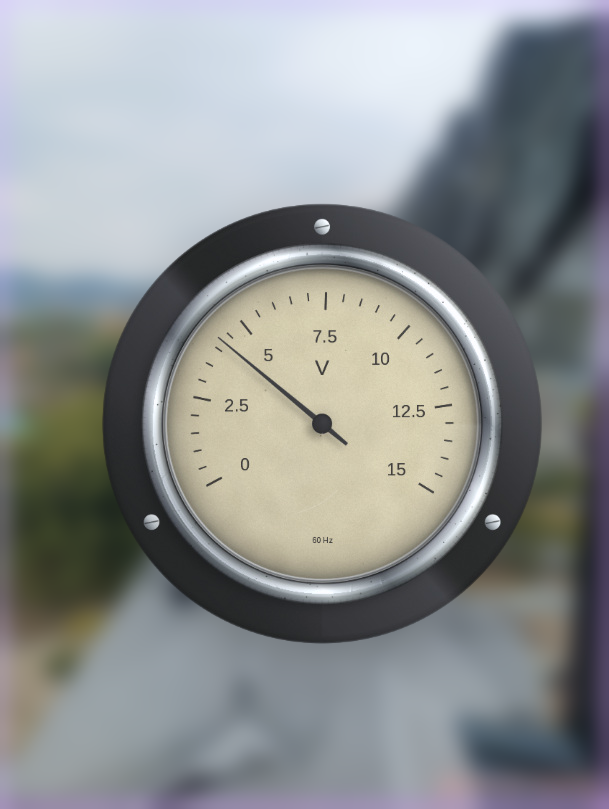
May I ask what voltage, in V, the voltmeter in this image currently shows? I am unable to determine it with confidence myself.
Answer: 4.25 V
